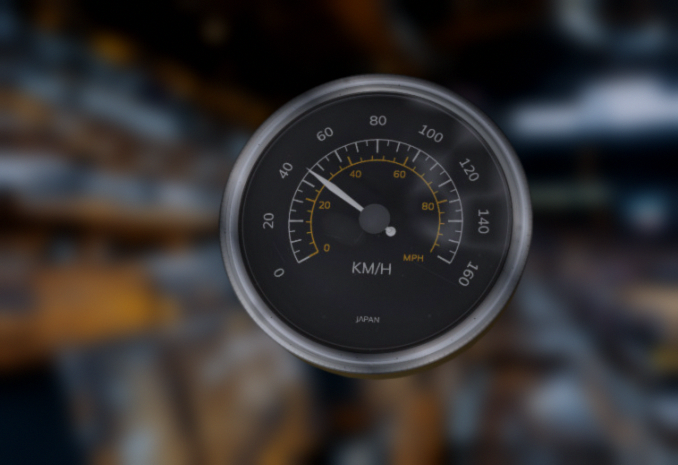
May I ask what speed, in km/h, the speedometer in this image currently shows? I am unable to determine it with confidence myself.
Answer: 45 km/h
